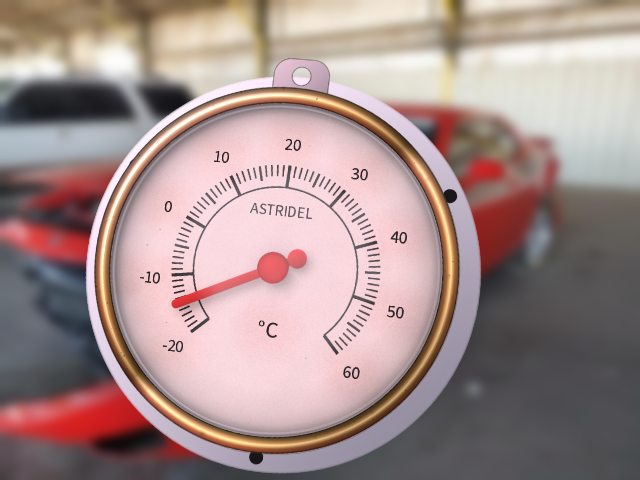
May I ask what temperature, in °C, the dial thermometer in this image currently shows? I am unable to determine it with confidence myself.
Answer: -15 °C
